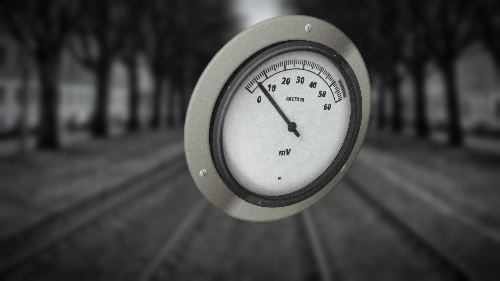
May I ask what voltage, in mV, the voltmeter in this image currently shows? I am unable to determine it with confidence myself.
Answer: 5 mV
